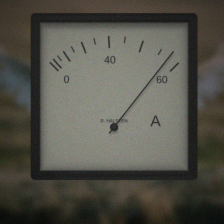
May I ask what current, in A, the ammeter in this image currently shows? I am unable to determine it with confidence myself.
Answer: 57.5 A
